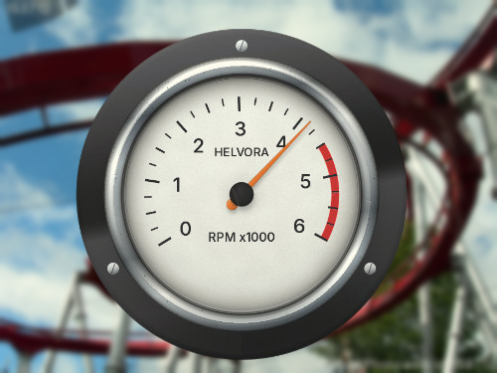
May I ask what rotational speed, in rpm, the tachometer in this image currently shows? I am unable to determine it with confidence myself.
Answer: 4125 rpm
